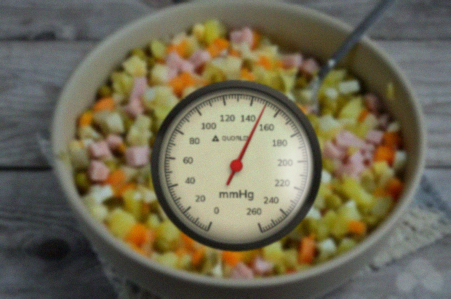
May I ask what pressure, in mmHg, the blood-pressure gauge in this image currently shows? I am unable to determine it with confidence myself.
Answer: 150 mmHg
